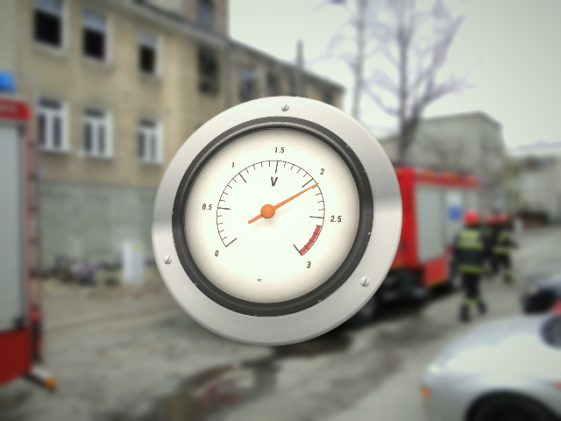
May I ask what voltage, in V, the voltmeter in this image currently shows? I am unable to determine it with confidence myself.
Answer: 2.1 V
